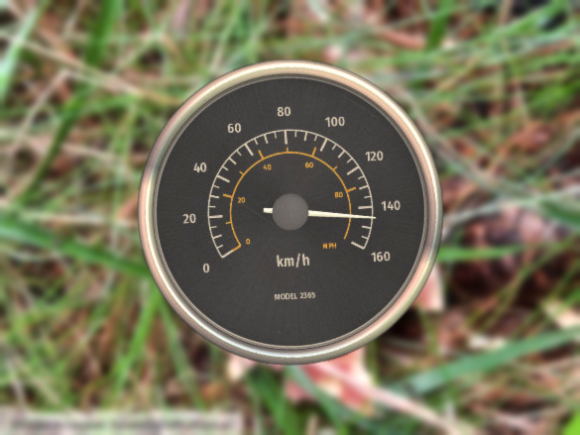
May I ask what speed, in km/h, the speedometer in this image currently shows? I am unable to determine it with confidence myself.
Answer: 145 km/h
